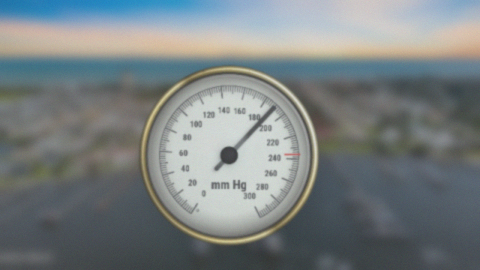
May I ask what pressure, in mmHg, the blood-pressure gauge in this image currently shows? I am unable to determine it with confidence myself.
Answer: 190 mmHg
